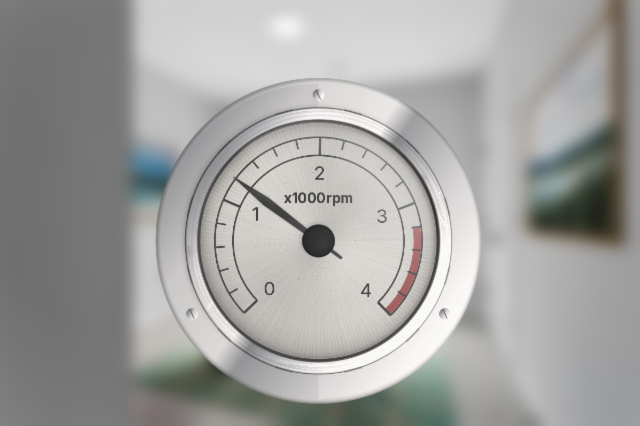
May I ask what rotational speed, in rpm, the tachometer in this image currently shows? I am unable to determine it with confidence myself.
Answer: 1200 rpm
